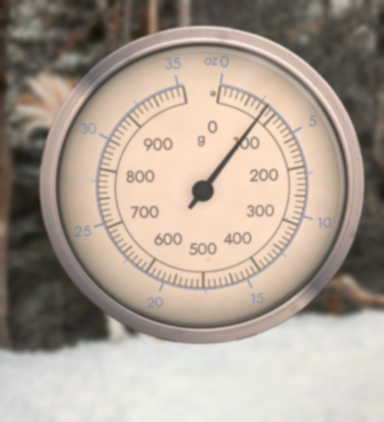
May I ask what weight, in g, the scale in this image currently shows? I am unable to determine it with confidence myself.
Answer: 80 g
